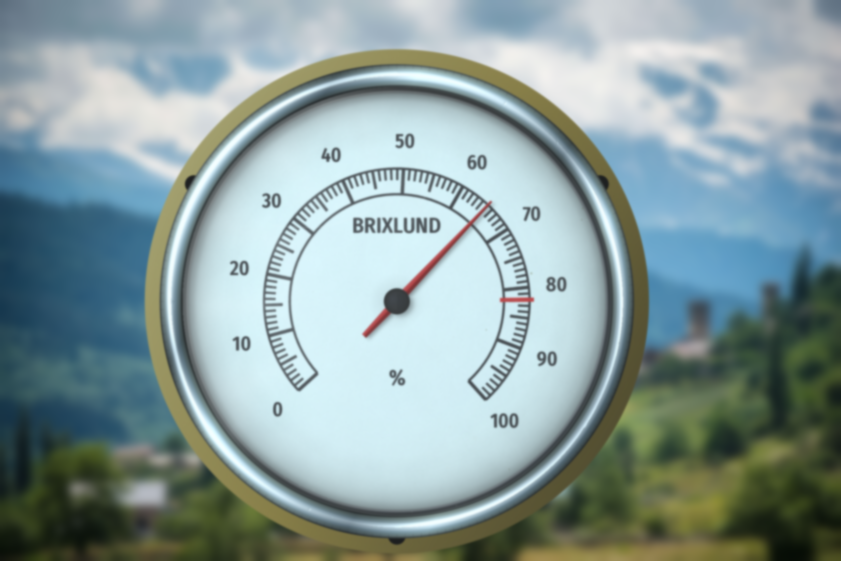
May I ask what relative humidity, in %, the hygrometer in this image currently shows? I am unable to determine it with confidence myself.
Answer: 65 %
